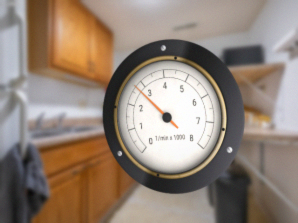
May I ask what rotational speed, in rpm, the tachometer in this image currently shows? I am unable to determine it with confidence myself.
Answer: 2750 rpm
